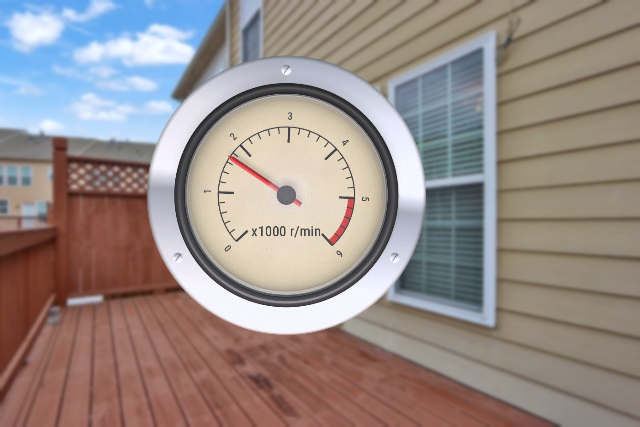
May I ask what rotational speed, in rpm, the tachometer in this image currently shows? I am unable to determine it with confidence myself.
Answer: 1700 rpm
